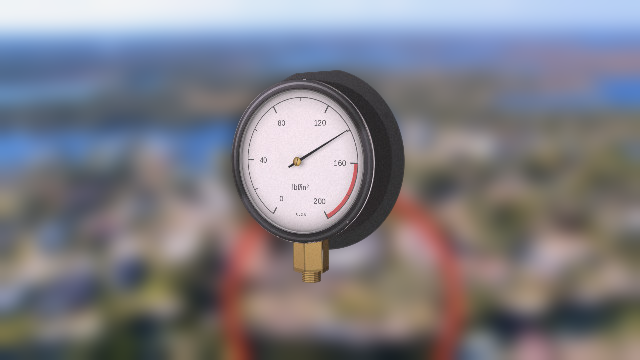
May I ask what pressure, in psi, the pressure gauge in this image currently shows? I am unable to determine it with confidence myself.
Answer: 140 psi
